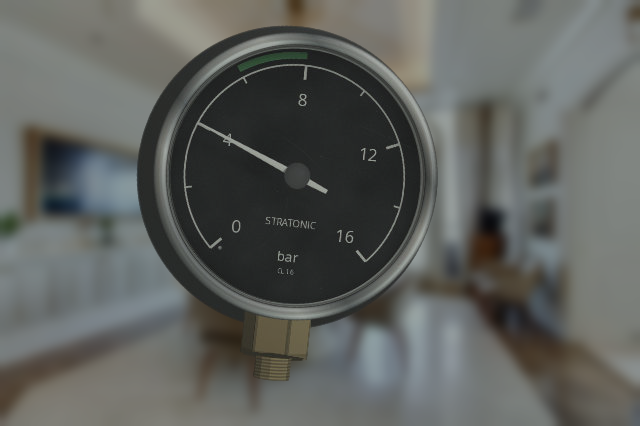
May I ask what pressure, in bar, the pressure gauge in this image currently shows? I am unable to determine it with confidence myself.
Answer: 4 bar
